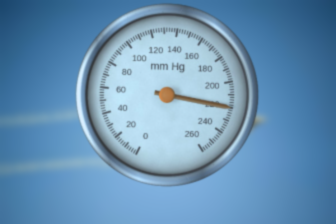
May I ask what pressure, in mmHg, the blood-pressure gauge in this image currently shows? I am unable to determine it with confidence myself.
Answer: 220 mmHg
